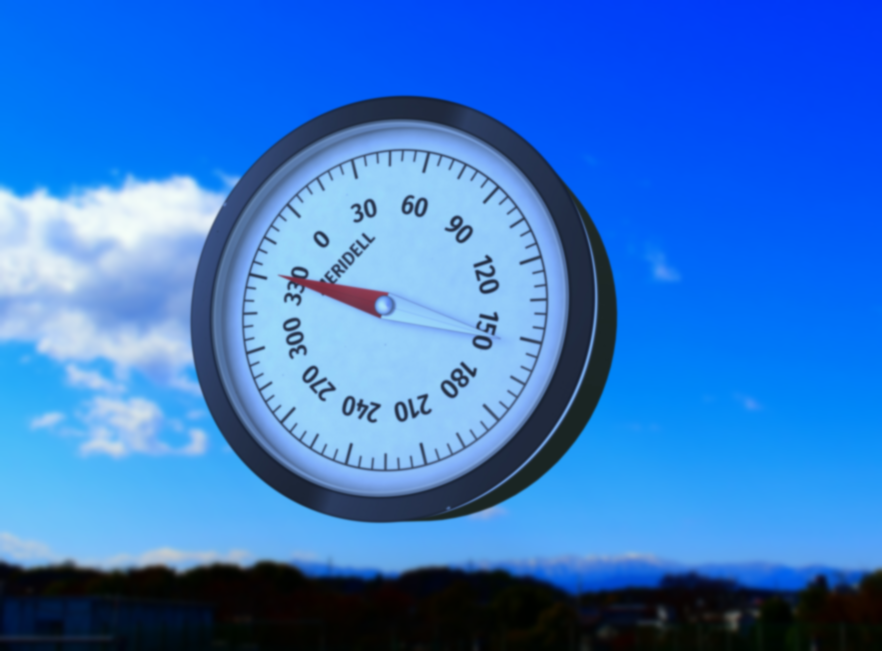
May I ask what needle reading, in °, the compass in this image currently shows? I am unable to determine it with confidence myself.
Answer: 332.5 °
